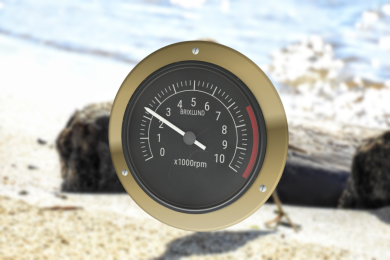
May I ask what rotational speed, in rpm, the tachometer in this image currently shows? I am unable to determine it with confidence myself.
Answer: 2400 rpm
